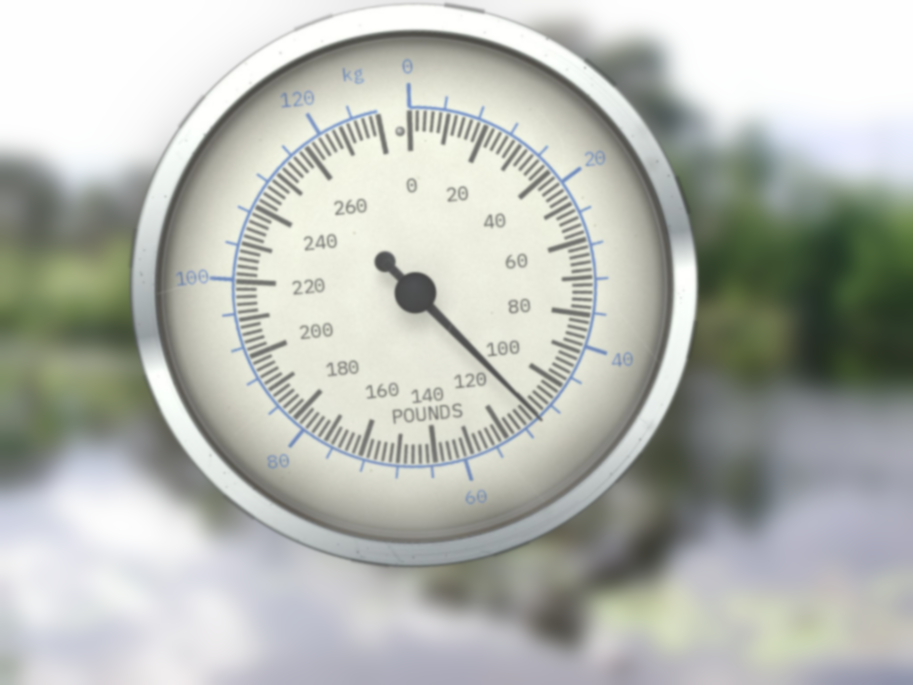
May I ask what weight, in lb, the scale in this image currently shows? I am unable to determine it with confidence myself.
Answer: 110 lb
